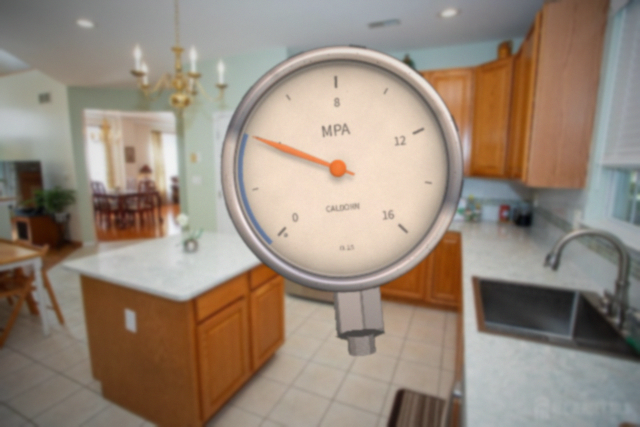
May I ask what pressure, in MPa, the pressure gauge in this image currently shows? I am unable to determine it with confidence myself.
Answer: 4 MPa
